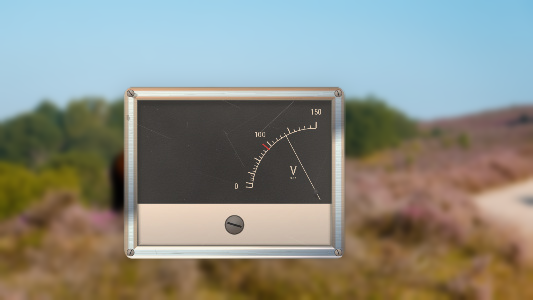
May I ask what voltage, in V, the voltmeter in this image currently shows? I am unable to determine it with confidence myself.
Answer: 120 V
